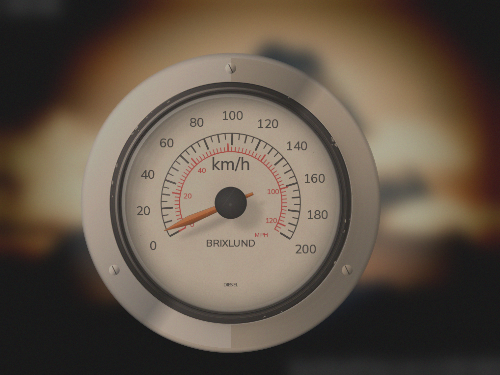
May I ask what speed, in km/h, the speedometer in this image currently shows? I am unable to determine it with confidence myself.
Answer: 5 km/h
